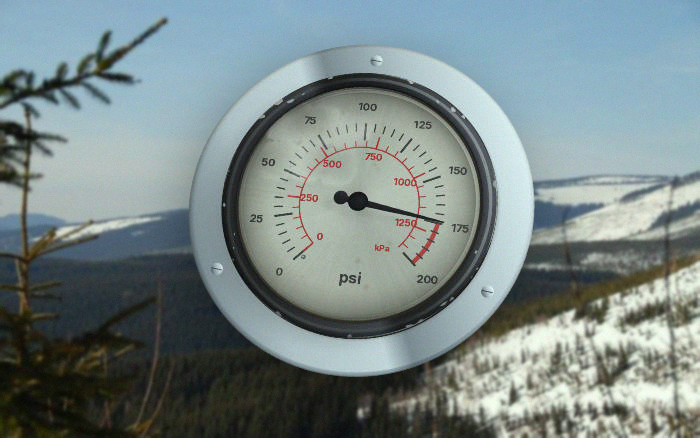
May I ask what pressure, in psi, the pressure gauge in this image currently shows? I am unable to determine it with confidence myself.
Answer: 175 psi
